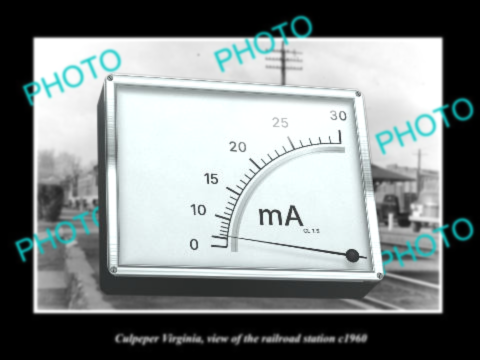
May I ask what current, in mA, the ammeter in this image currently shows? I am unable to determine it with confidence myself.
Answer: 5 mA
